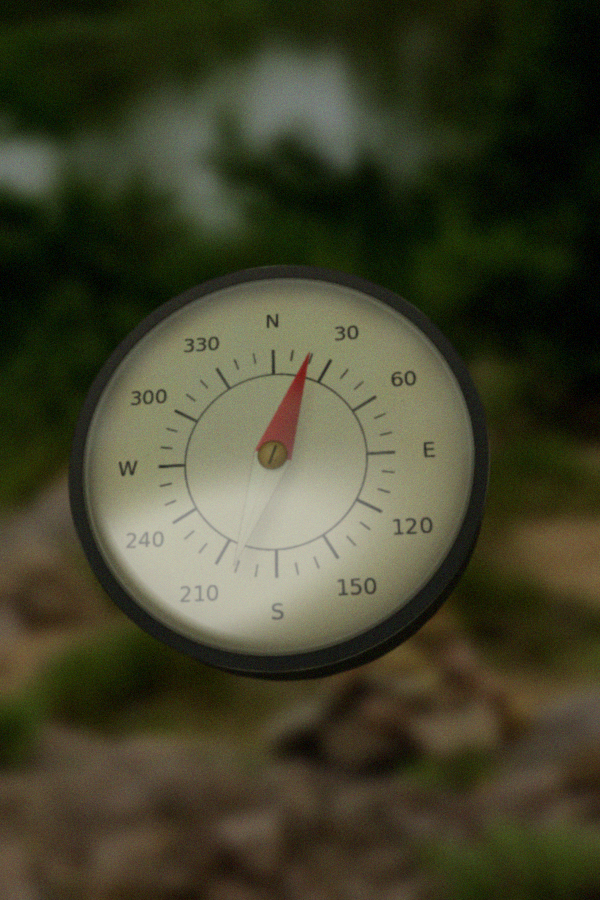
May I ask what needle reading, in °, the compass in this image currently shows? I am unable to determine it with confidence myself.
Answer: 20 °
